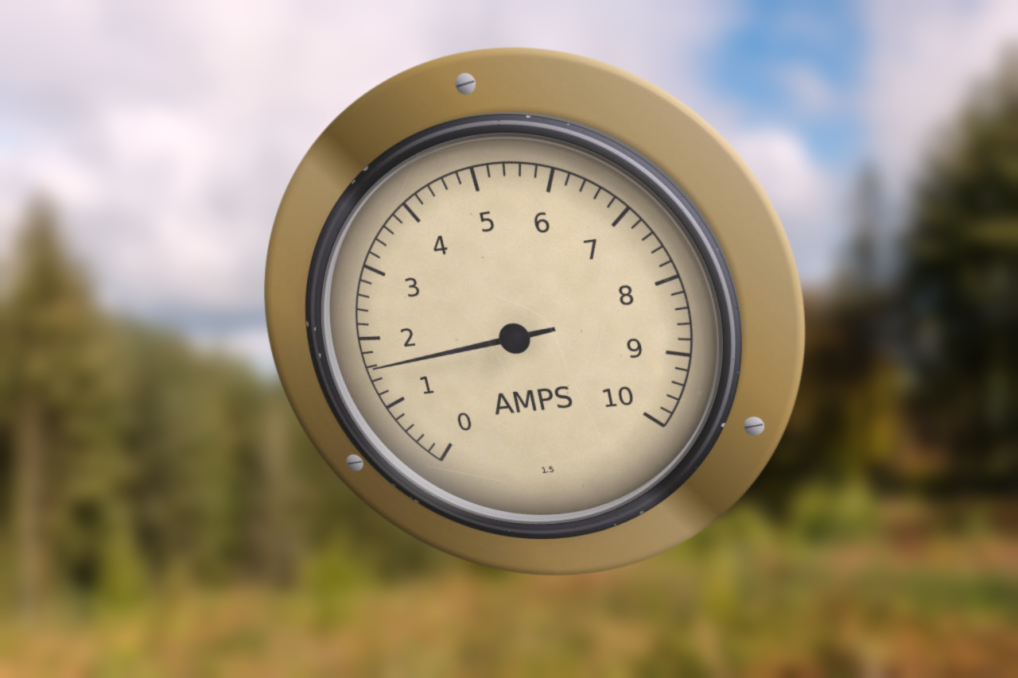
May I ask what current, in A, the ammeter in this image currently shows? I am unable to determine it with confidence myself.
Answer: 1.6 A
